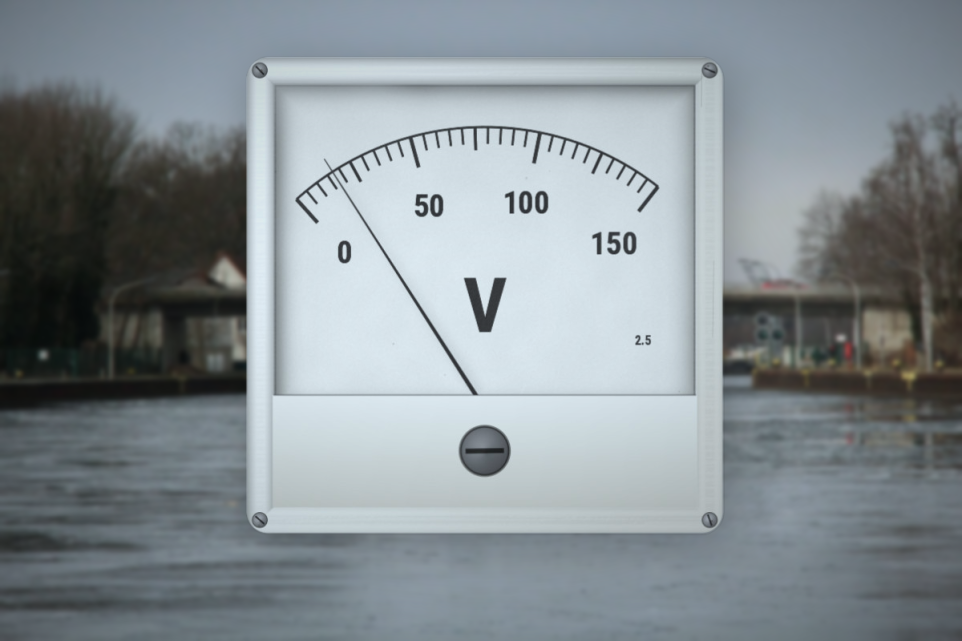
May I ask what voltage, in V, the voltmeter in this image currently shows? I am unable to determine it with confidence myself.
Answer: 17.5 V
